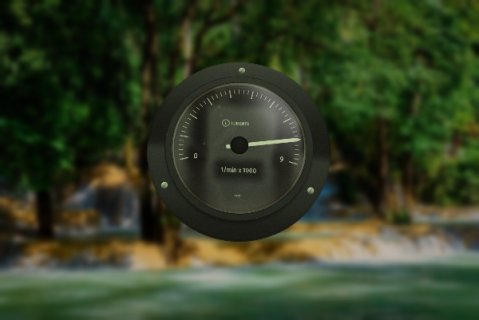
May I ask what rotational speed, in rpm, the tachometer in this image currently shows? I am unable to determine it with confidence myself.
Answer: 8000 rpm
